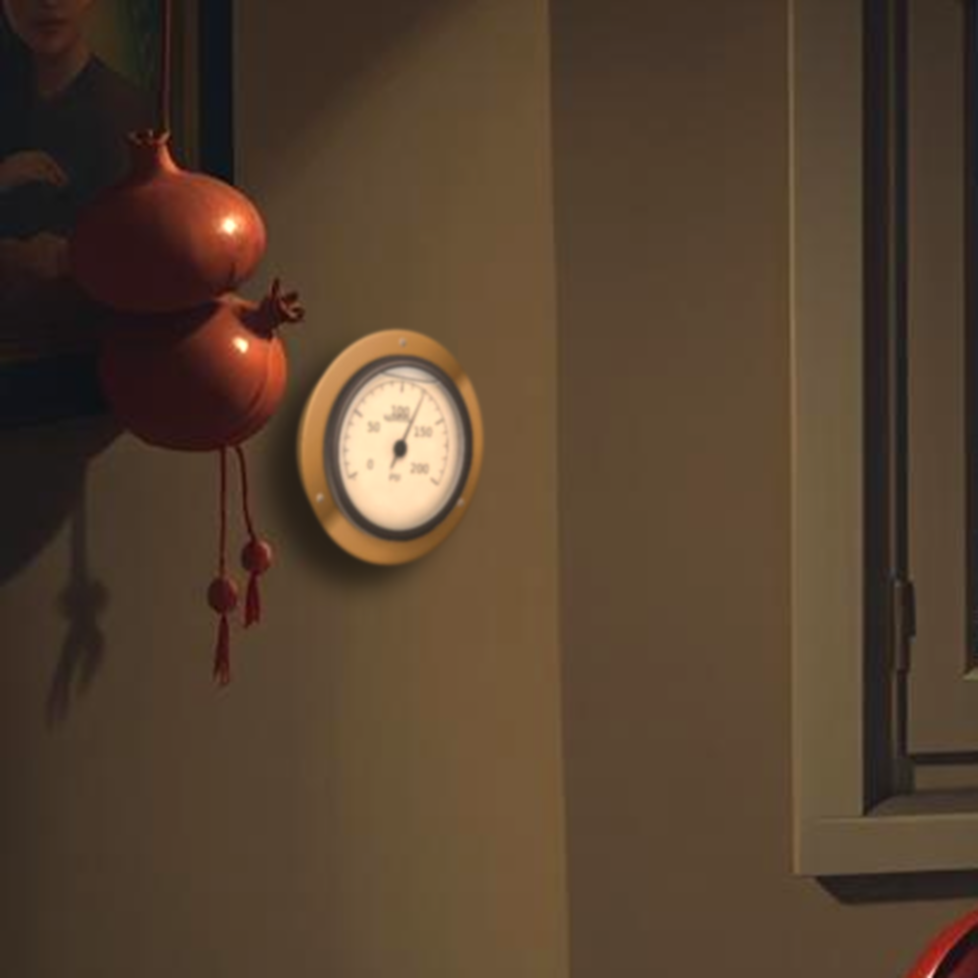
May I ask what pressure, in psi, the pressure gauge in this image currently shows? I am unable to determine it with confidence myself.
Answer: 120 psi
